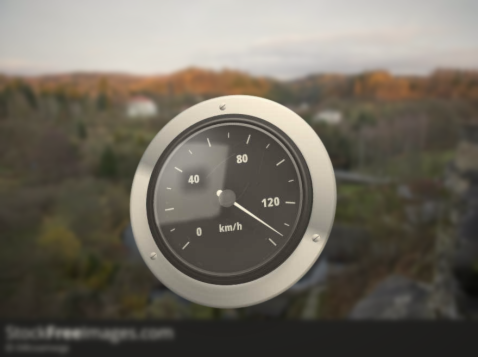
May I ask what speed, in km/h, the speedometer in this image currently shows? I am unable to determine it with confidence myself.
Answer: 135 km/h
